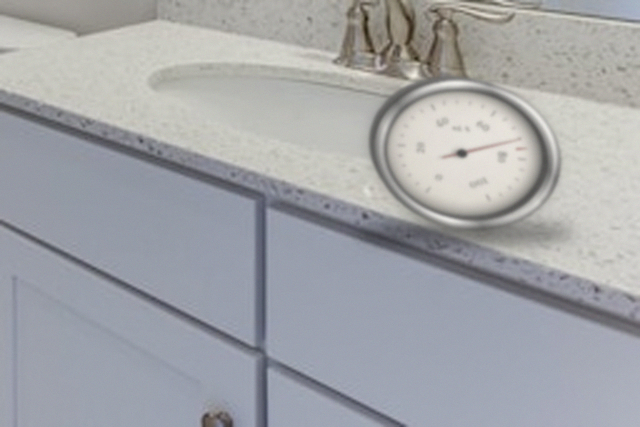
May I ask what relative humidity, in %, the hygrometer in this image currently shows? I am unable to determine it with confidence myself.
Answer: 72 %
